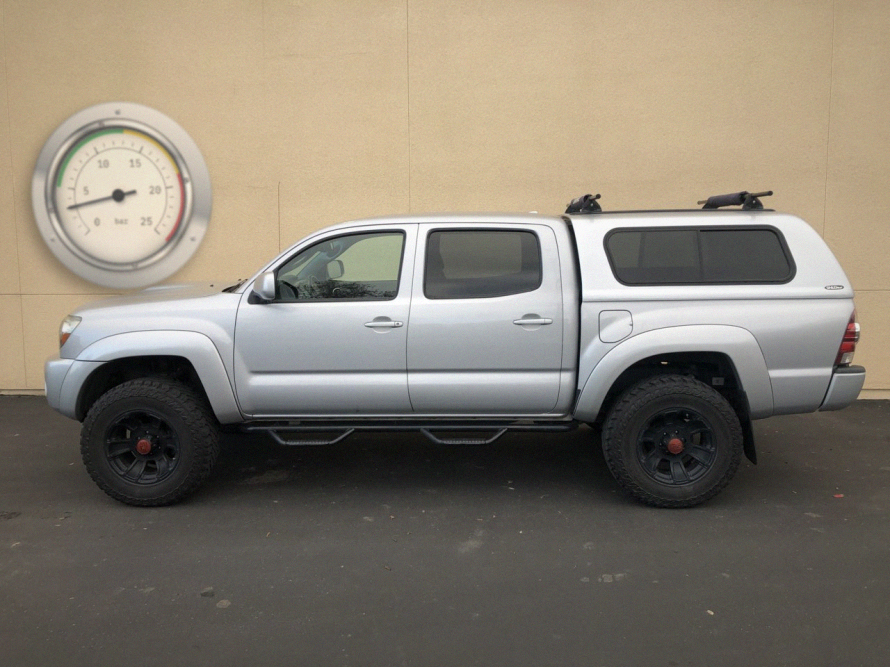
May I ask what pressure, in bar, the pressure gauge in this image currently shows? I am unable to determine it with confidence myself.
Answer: 3 bar
